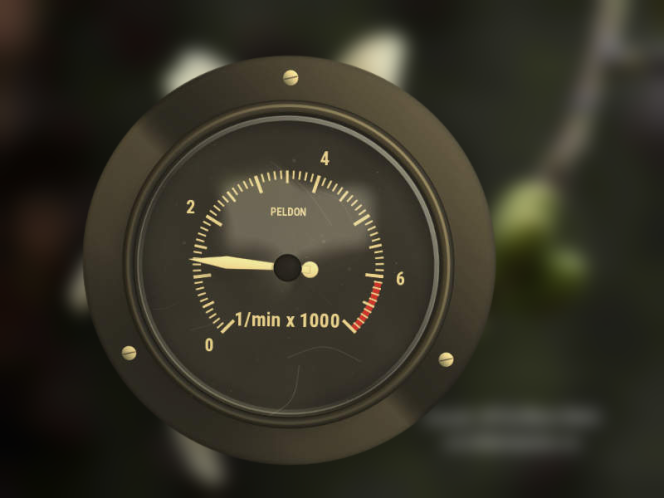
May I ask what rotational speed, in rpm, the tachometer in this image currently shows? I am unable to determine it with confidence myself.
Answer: 1300 rpm
